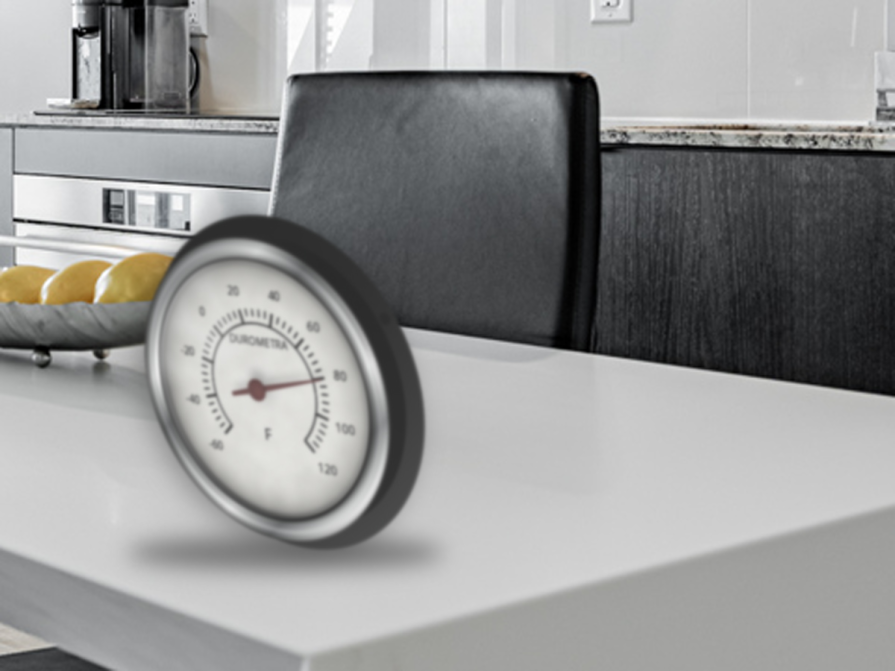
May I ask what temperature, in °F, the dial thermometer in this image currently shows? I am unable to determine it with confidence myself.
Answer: 80 °F
